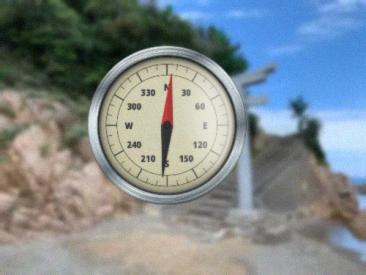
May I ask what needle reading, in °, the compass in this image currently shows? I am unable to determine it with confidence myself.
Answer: 5 °
